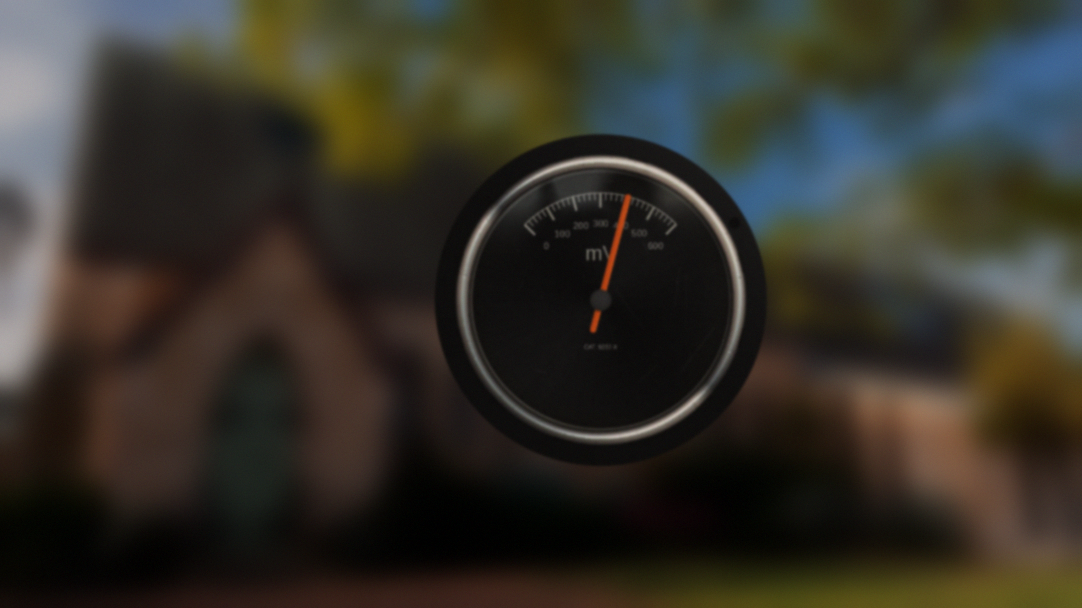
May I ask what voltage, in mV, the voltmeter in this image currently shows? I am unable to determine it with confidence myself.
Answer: 400 mV
